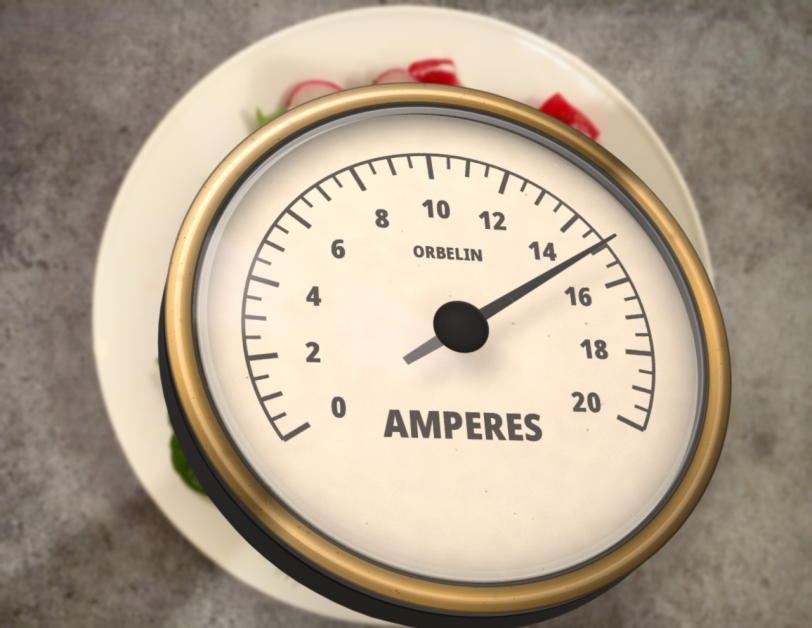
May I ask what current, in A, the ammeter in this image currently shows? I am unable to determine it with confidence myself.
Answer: 15 A
